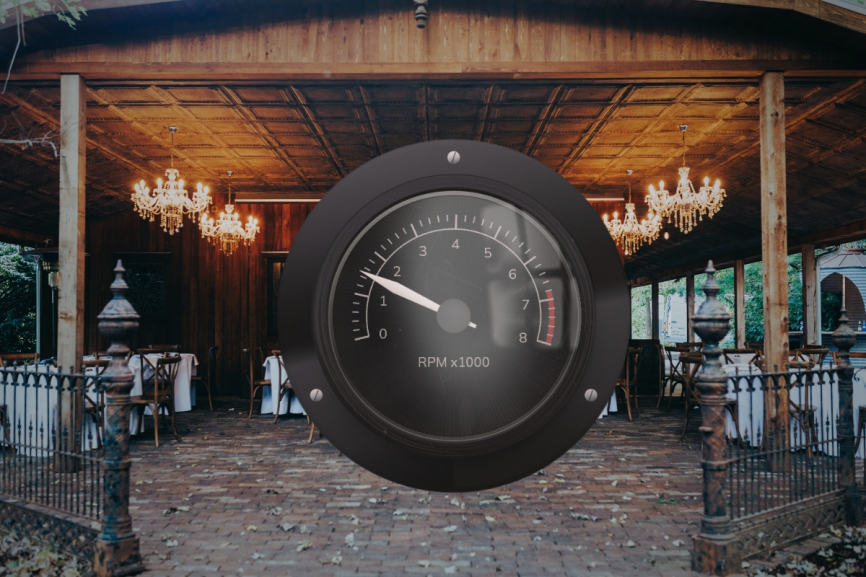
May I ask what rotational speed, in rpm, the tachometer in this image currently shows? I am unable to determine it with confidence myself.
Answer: 1500 rpm
